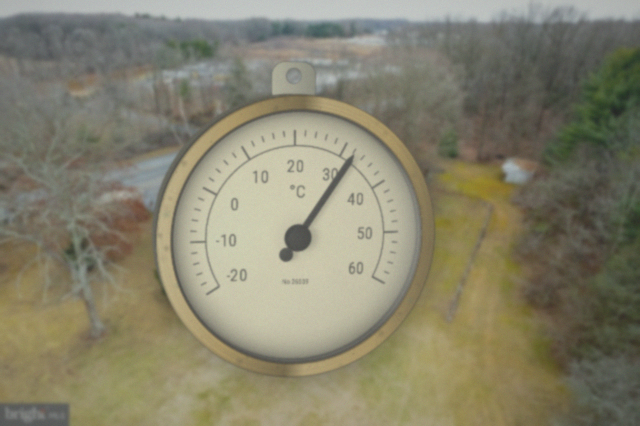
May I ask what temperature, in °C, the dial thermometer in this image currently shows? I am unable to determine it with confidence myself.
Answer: 32 °C
